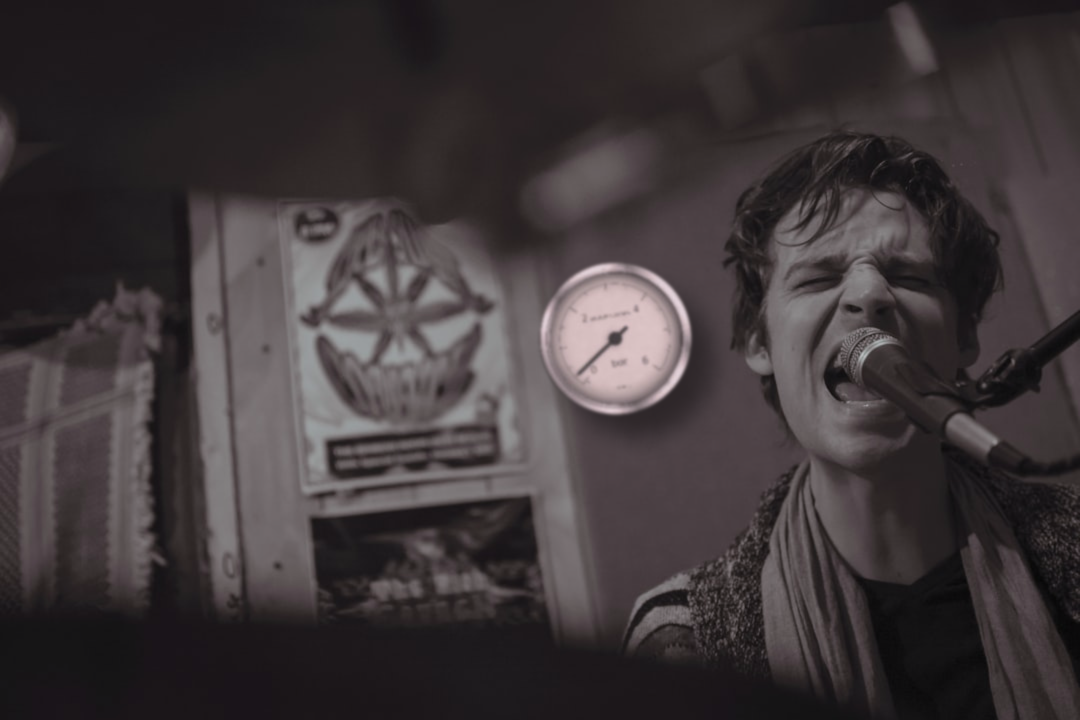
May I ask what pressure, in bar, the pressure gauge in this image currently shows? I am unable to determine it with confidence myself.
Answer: 0.25 bar
